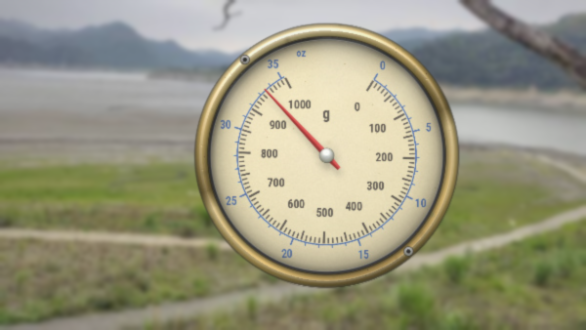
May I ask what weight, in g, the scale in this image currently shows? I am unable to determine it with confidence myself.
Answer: 950 g
